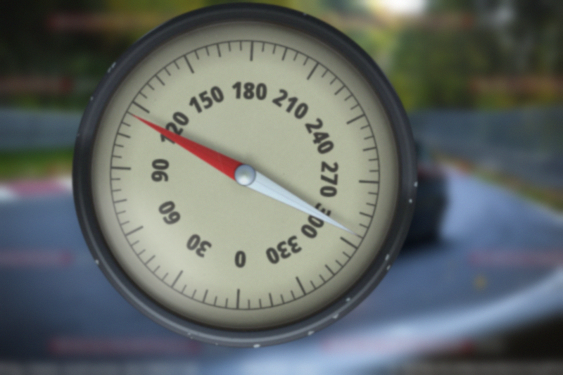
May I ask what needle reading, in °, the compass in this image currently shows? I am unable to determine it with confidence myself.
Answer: 115 °
